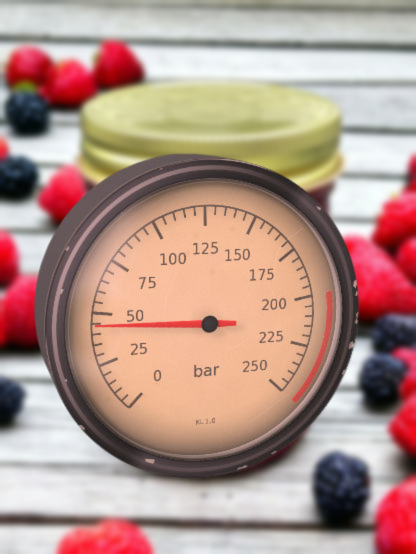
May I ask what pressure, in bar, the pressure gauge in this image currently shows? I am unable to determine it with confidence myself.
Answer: 45 bar
